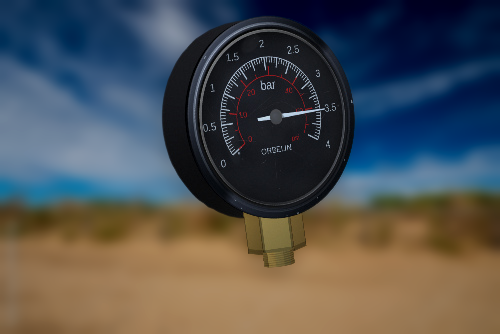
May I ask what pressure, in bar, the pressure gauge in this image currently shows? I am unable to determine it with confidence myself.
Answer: 3.5 bar
